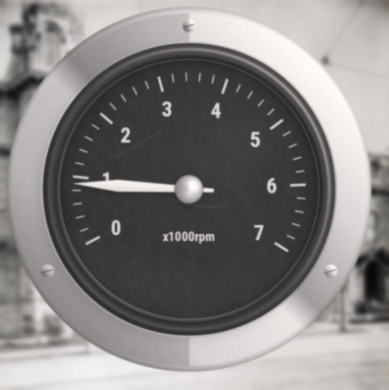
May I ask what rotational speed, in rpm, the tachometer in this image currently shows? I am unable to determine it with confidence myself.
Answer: 900 rpm
